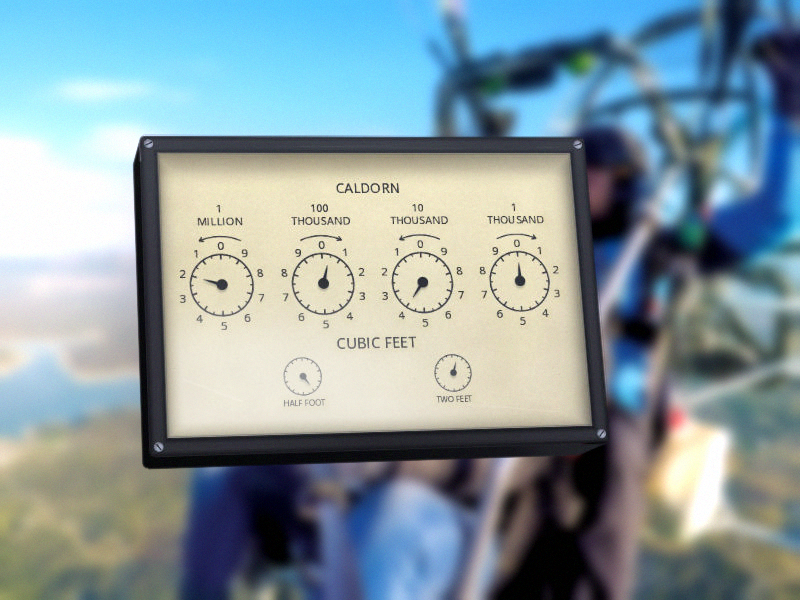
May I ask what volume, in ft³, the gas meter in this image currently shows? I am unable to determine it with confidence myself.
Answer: 204000 ft³
